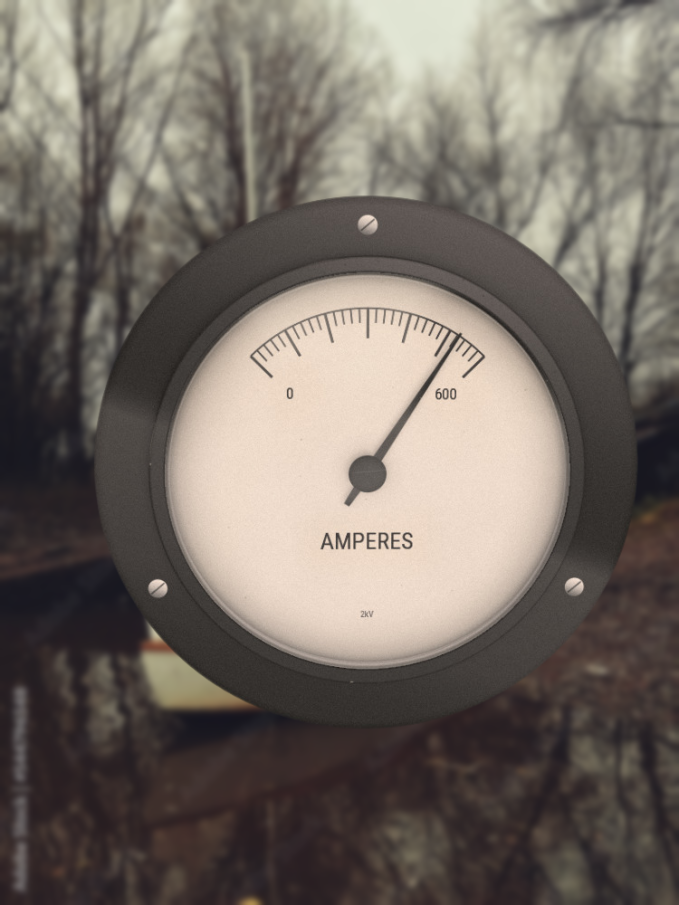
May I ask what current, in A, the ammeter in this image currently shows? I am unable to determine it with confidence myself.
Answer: 520 A
